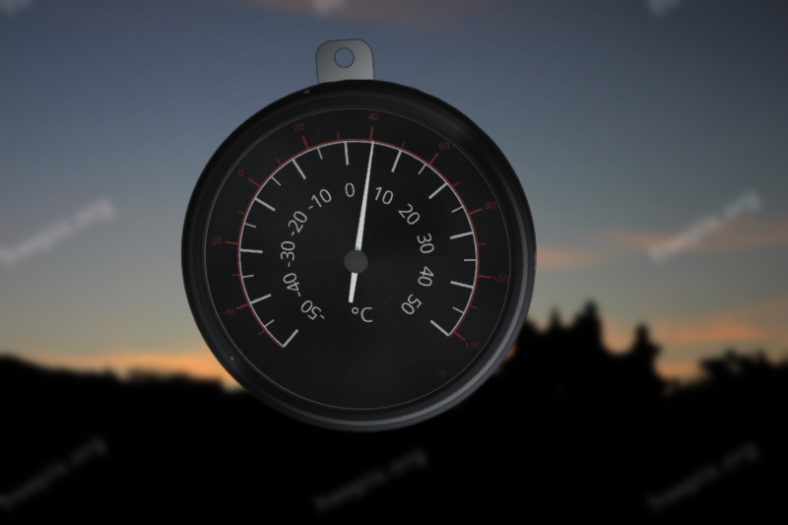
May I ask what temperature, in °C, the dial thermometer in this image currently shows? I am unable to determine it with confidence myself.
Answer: 5 °C
